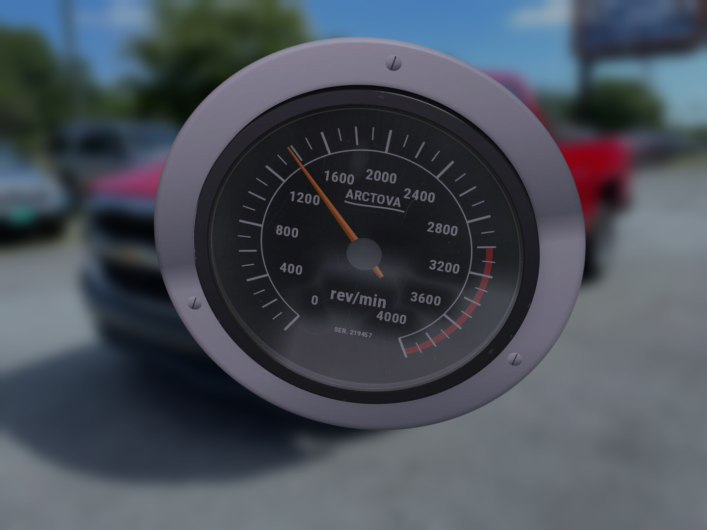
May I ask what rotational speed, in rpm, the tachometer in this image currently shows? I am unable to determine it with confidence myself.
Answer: 1400 rpm
